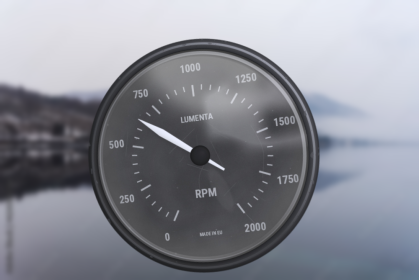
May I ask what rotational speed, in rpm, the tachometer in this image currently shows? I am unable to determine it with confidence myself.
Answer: 650 rpm
